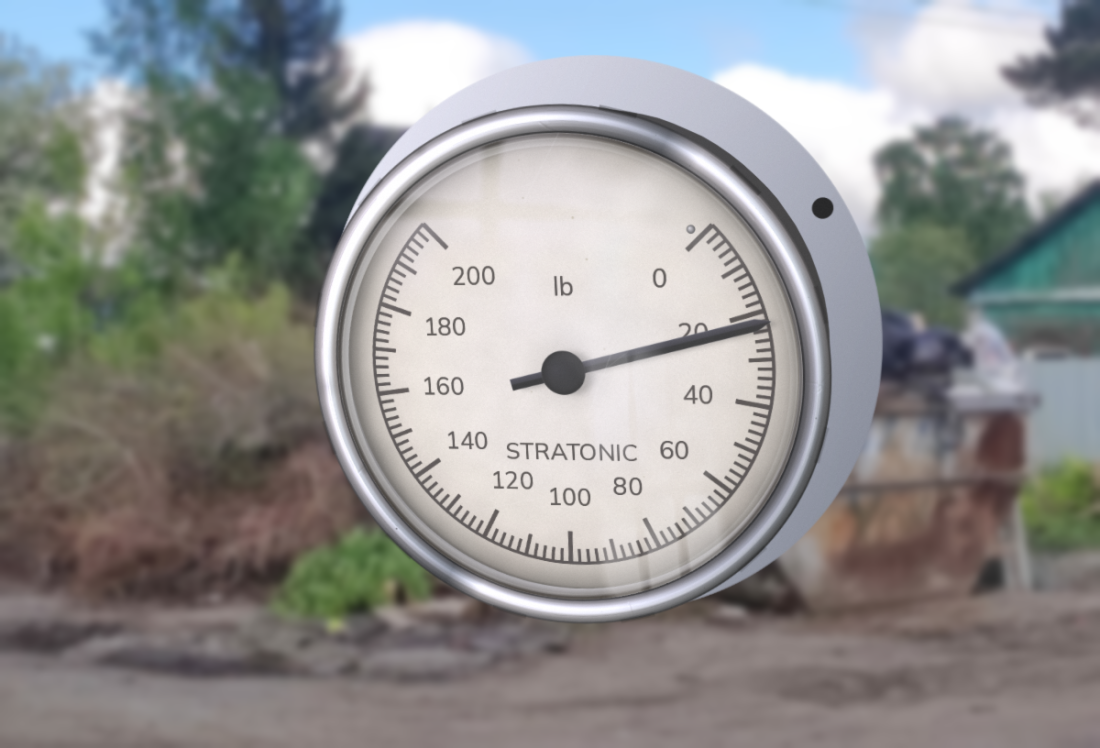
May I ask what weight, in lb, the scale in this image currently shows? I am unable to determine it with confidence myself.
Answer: 22 lb
